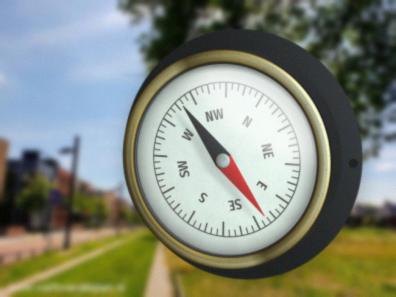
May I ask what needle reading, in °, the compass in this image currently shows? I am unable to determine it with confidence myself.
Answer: 110 °
